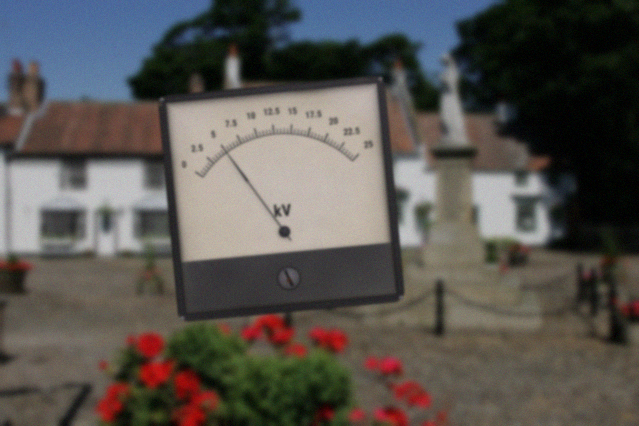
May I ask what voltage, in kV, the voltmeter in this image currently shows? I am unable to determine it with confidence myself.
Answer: 5 kV
